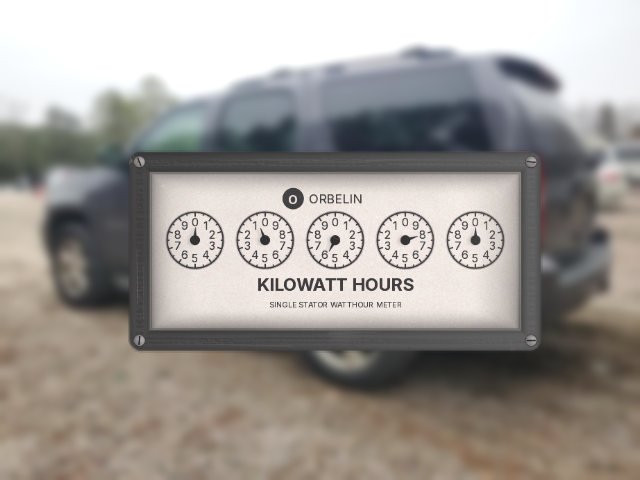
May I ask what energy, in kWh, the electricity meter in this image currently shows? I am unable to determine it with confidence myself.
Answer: 580 kWh
